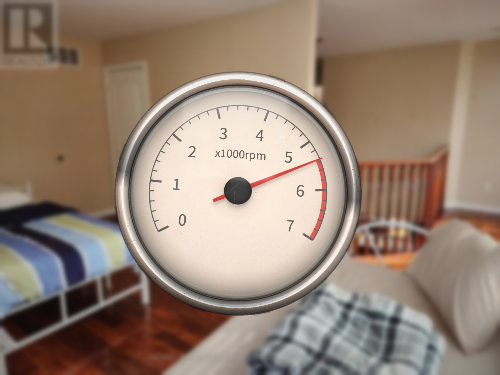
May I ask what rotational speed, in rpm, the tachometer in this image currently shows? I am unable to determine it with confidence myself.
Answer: 5400 rpm
